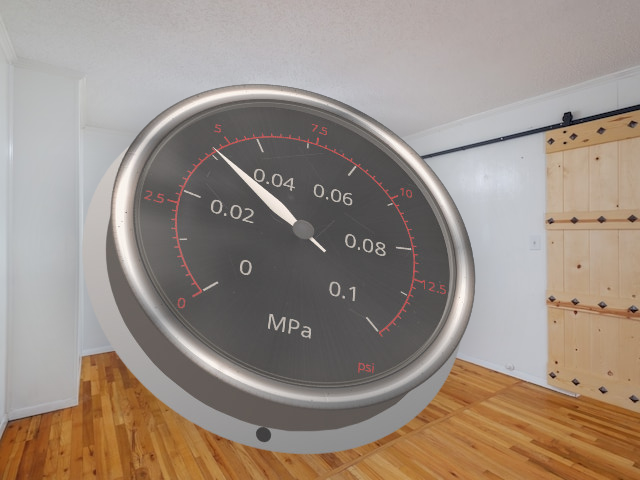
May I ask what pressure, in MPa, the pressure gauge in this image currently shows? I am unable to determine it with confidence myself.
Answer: 0.03 MPa
